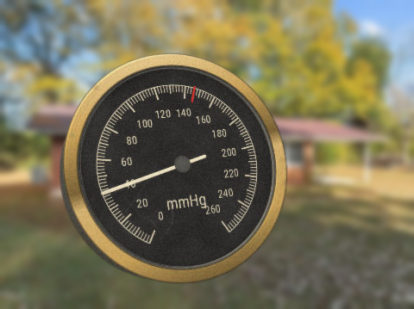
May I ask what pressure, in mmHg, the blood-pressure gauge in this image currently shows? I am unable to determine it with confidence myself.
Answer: 40 mmHg
